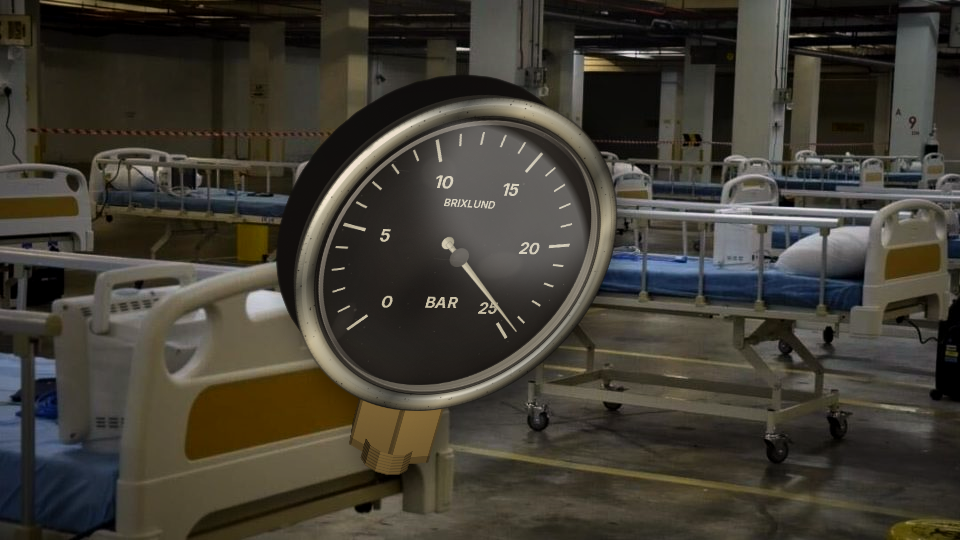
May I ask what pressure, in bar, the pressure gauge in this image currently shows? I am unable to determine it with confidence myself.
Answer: 24.5 bar
